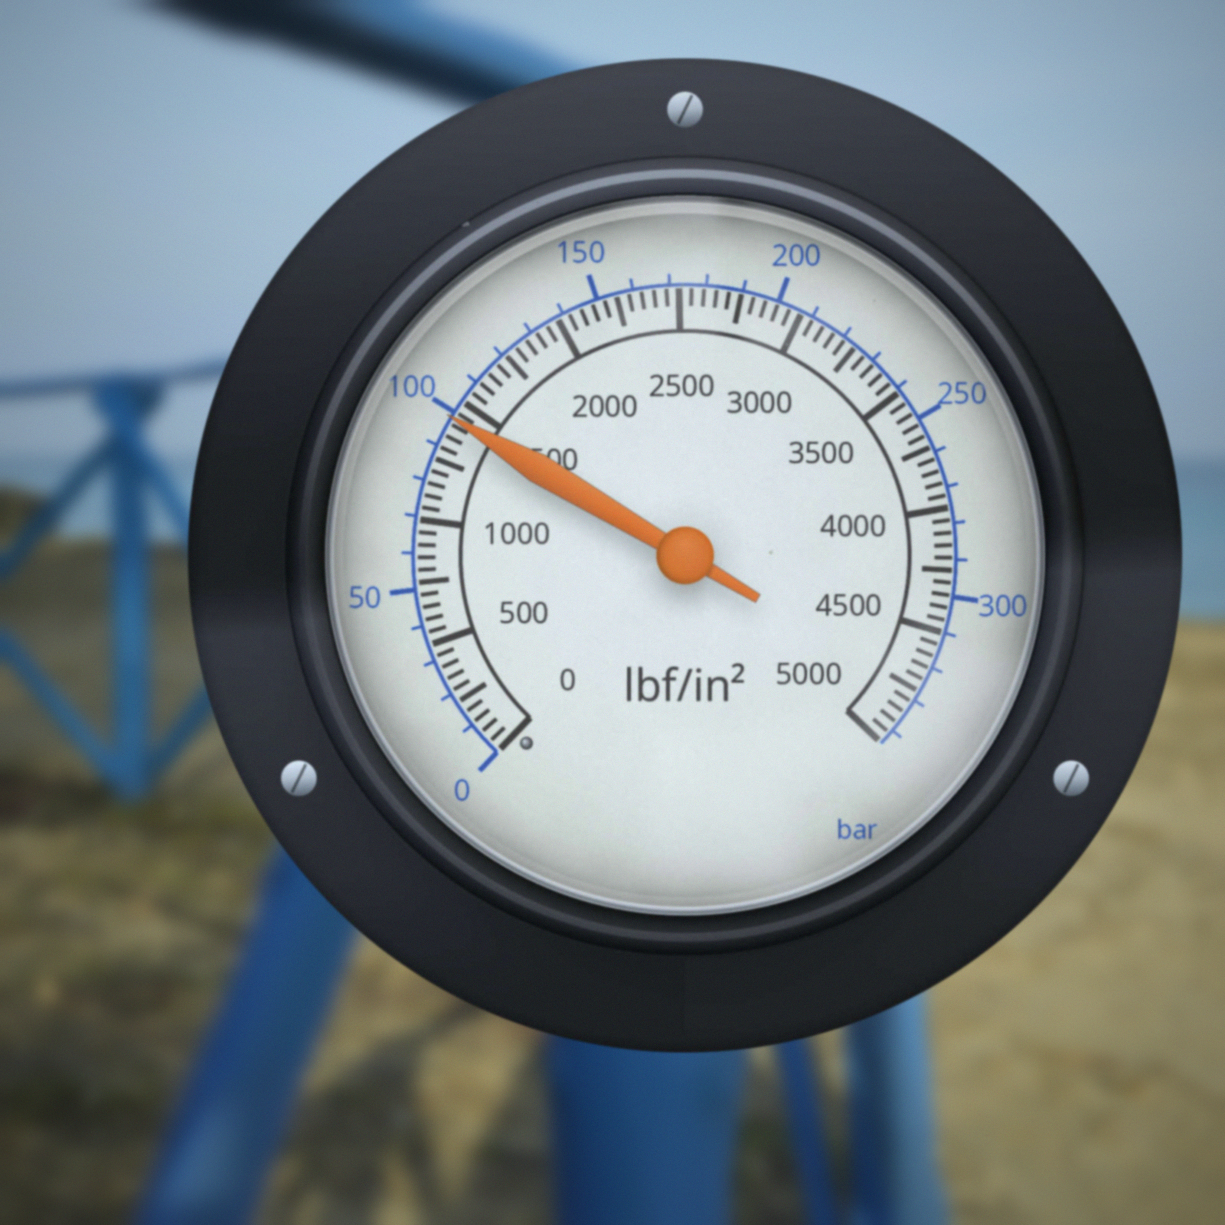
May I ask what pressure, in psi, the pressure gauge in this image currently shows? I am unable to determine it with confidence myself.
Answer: 1425 psi
